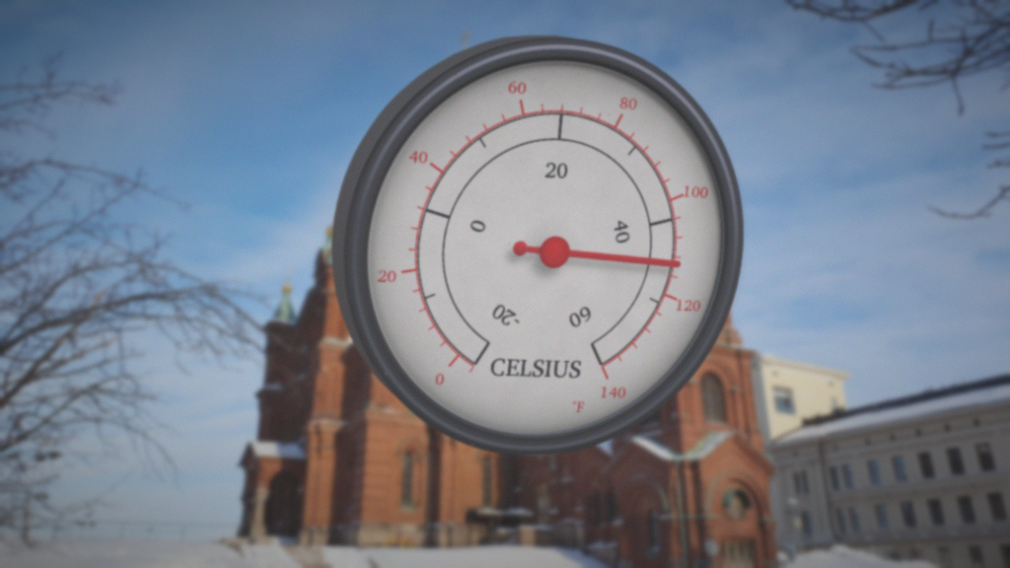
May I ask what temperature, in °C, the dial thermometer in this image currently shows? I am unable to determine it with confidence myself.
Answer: 45 °C
